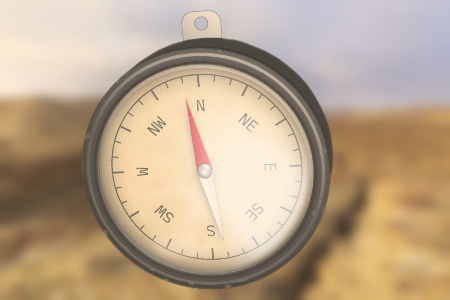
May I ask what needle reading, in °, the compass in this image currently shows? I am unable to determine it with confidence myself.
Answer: 350 °
